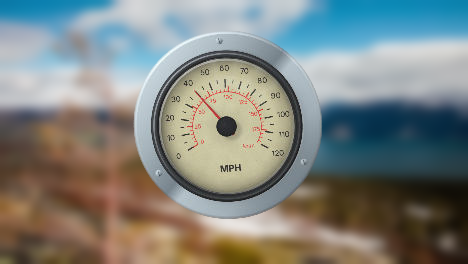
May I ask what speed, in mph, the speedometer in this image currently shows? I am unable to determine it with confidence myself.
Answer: 40 mph
